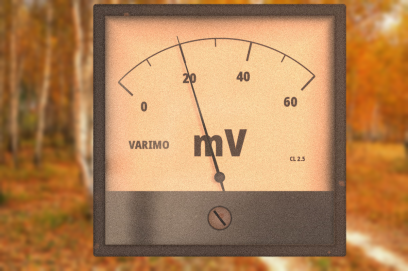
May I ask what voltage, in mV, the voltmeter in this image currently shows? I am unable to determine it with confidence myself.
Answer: 20 mV
